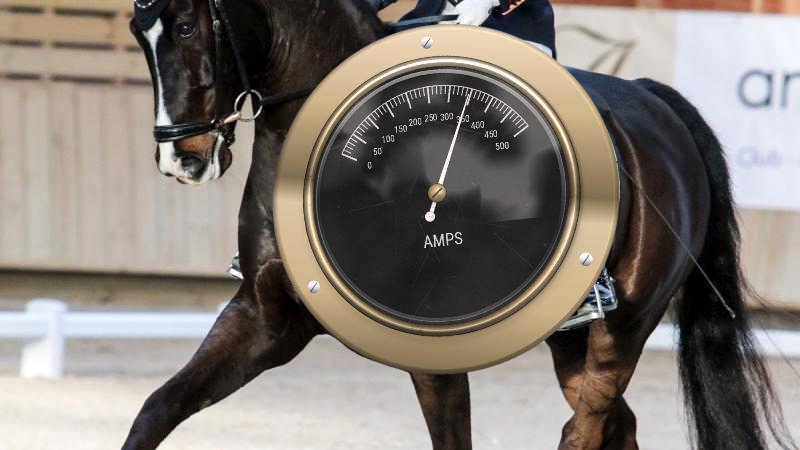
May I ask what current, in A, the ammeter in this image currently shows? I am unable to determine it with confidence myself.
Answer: 350 A
